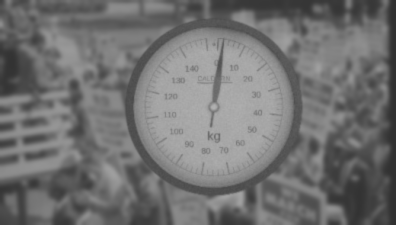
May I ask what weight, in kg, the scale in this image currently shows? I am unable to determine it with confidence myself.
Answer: 2 kg
